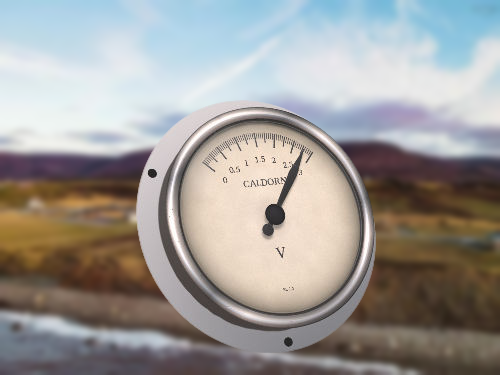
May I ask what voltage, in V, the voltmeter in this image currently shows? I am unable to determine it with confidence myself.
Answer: 2.75 V
